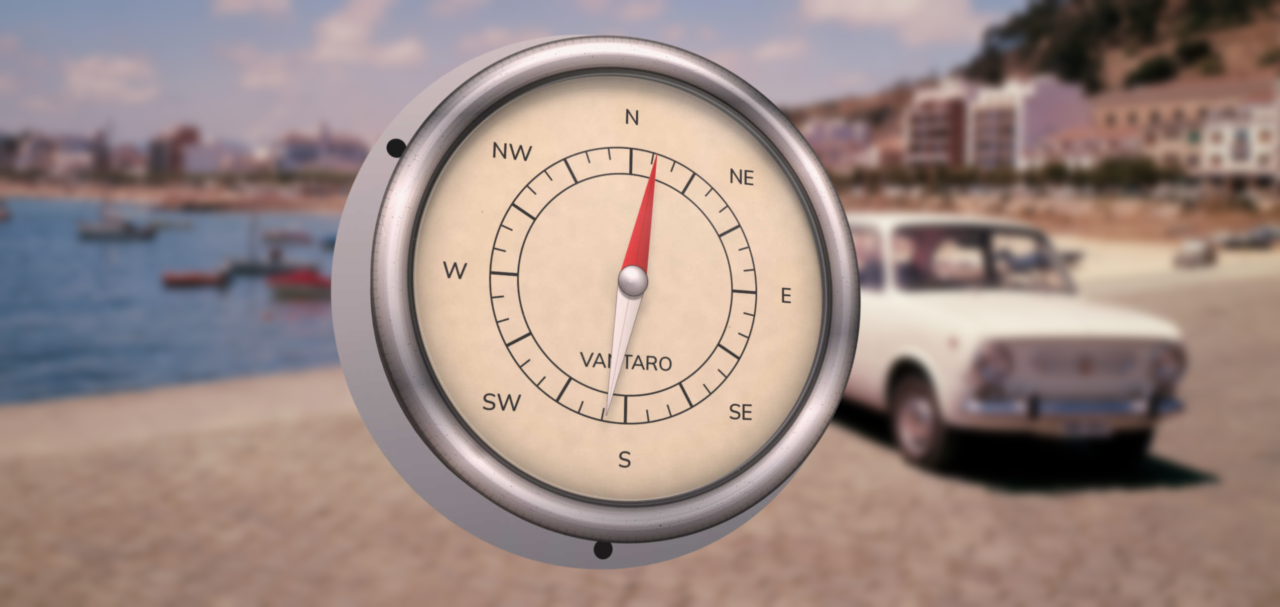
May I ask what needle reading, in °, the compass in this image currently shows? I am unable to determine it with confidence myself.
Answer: 10 °
